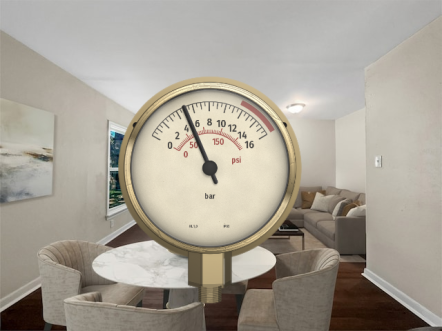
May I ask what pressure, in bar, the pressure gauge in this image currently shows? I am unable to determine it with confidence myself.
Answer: 5 bar
